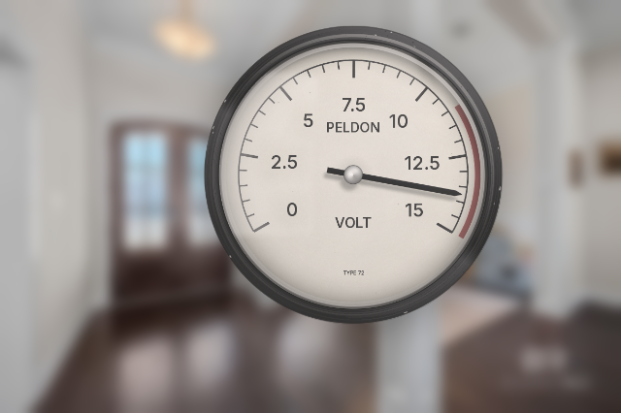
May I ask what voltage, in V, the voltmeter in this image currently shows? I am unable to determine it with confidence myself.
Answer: 13.75 V
